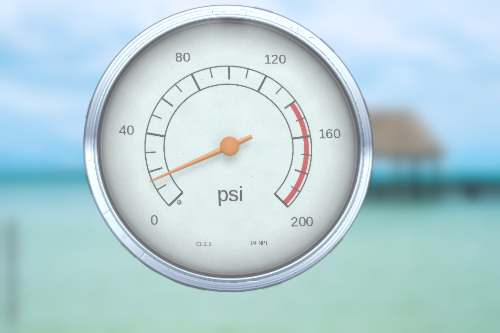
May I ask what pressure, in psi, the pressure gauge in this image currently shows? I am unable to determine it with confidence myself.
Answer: 15 psi
